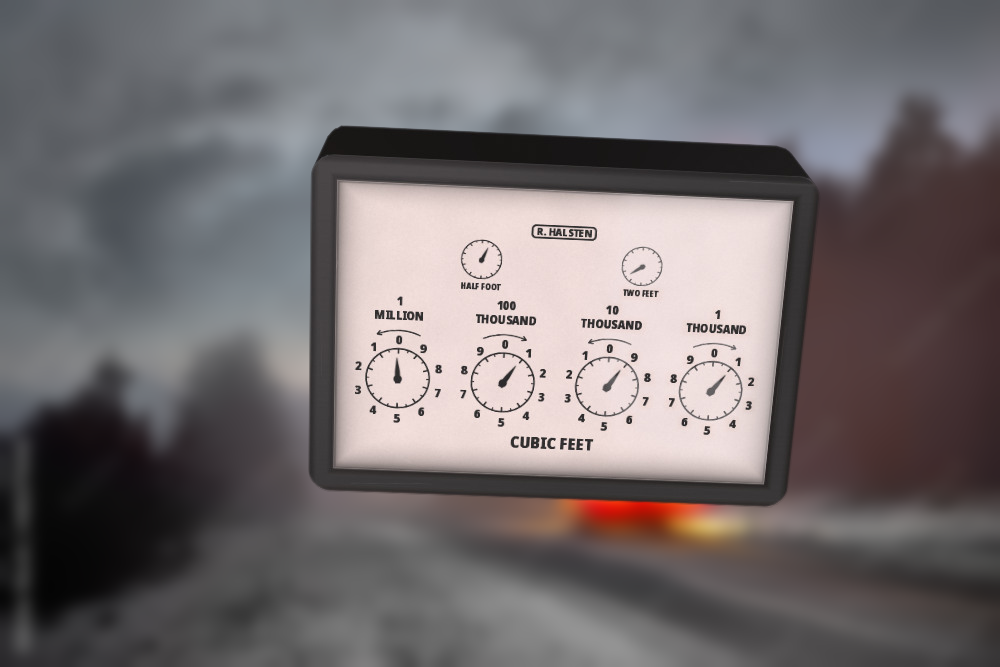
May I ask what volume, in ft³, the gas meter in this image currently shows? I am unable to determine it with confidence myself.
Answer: 9100 ft³
